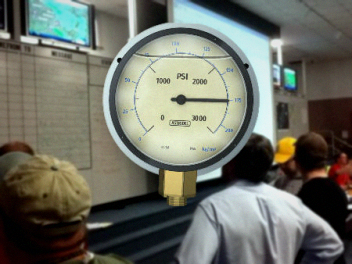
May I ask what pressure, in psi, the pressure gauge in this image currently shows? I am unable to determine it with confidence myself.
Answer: 2500 psi
